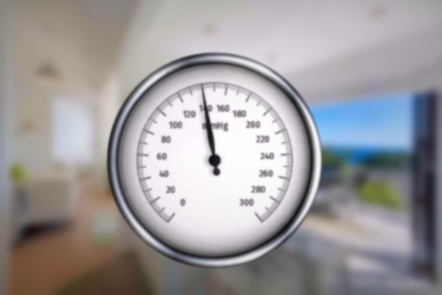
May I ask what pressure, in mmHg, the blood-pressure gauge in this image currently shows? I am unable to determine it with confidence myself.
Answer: 140 mmHg
